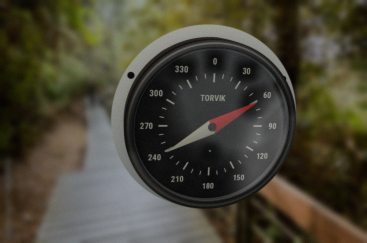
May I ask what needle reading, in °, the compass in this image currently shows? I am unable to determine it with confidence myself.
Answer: 60 °
